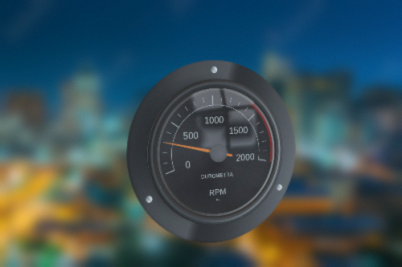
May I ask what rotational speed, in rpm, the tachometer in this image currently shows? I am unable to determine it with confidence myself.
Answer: 300 rpm
